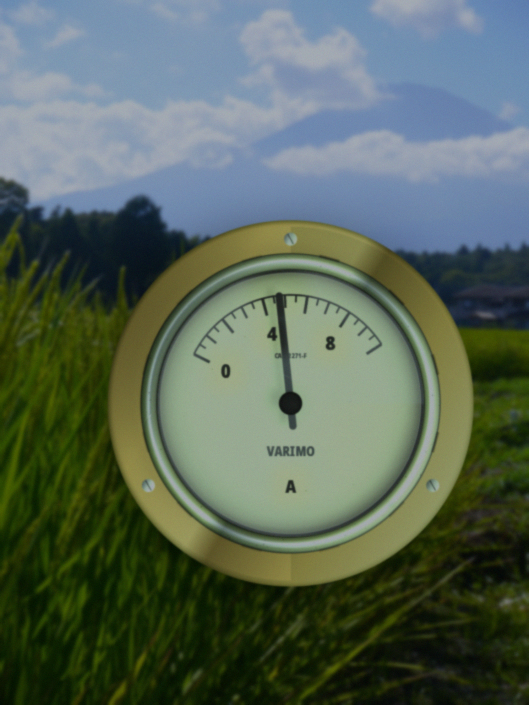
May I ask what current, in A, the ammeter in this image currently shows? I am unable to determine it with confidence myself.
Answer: 4.75 A
